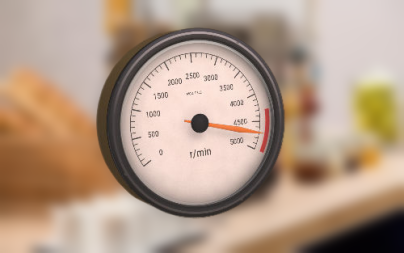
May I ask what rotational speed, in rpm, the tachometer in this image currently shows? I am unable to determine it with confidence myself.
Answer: 4700 rpm
